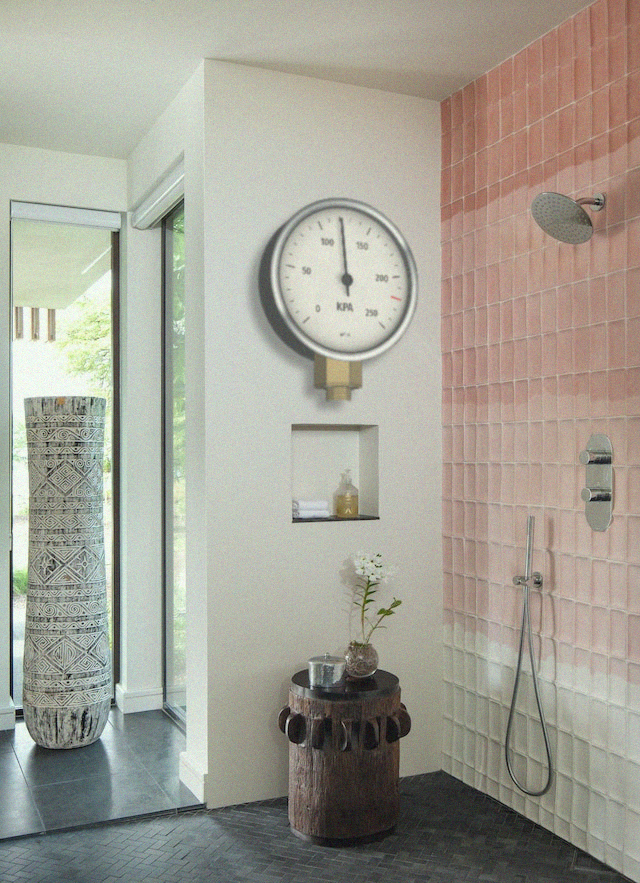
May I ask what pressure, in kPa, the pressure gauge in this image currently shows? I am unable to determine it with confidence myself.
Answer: 120 kPa
